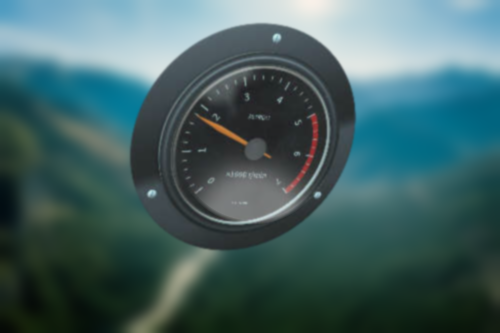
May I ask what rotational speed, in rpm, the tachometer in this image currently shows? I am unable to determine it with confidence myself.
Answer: 1800 rpm
